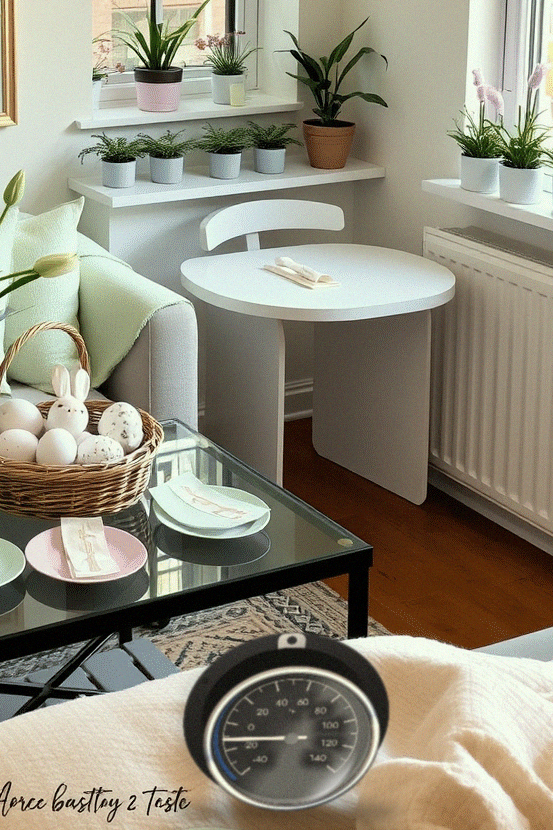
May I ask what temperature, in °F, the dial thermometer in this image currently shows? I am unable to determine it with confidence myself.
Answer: -10 °F
